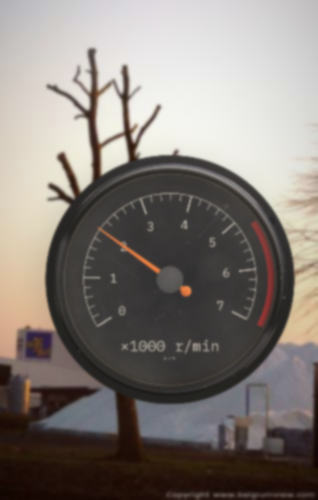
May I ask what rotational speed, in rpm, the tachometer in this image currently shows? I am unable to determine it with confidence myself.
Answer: 2000 rpm
